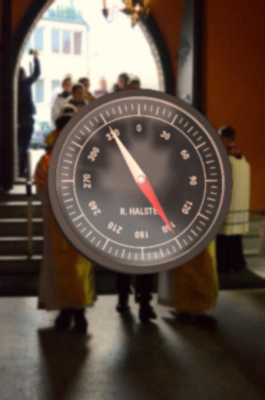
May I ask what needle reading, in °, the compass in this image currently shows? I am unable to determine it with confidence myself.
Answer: 150 °
